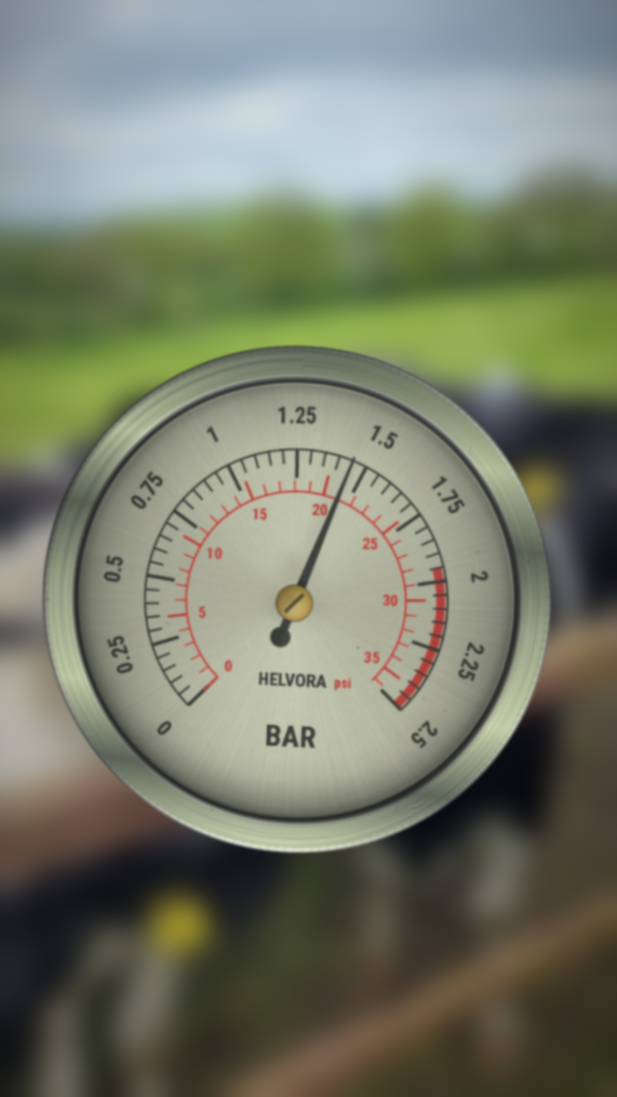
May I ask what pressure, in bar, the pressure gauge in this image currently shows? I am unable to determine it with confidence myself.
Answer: 1.45 bar
